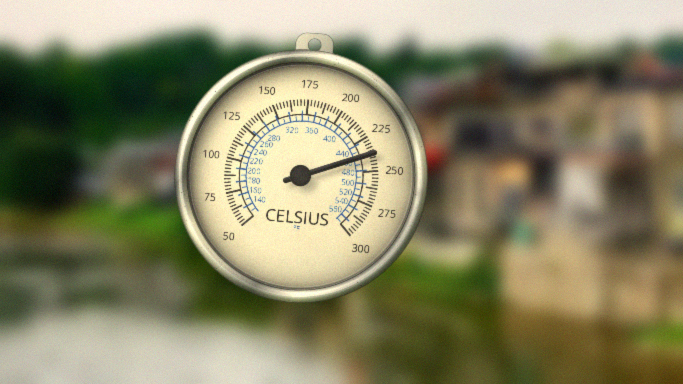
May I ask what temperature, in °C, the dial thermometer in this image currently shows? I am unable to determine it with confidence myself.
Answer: 237.5 °C
